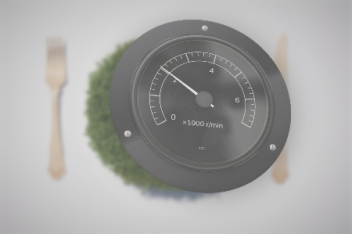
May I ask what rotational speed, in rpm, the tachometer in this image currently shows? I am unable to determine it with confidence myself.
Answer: 2000 rpm
